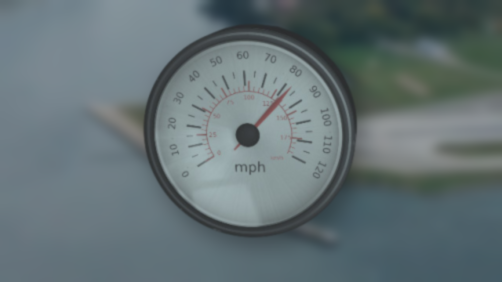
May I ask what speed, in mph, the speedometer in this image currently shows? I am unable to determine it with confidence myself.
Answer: 82.5 mph
